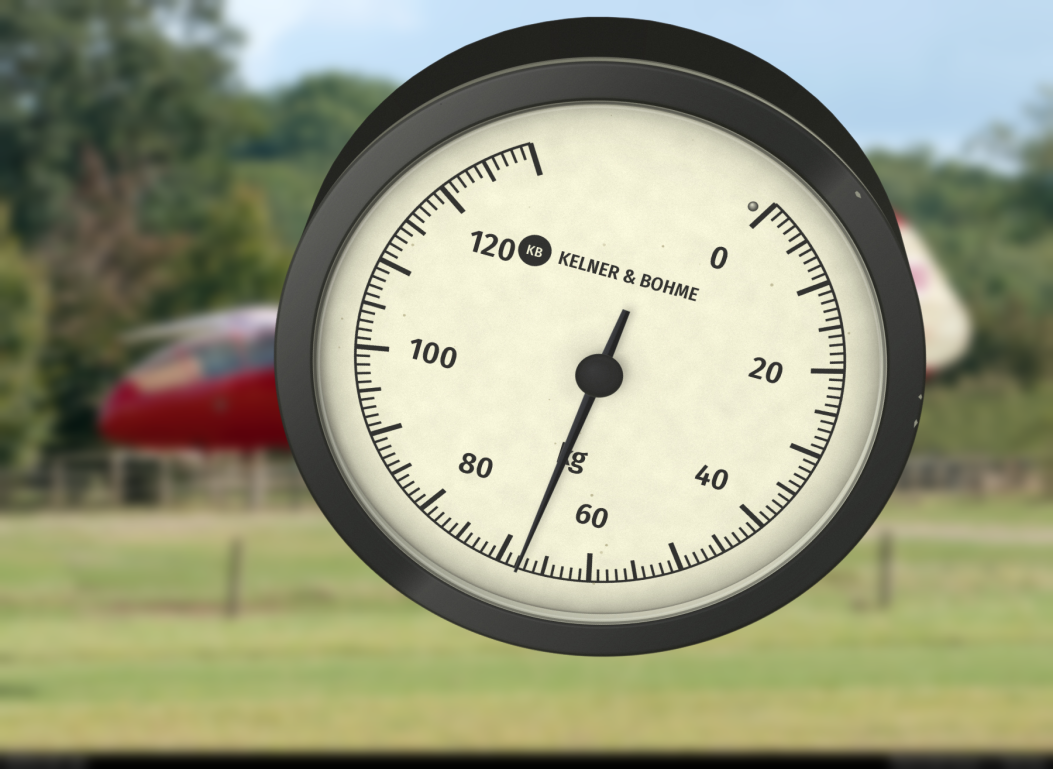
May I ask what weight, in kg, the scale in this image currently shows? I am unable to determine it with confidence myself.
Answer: 68 kg
